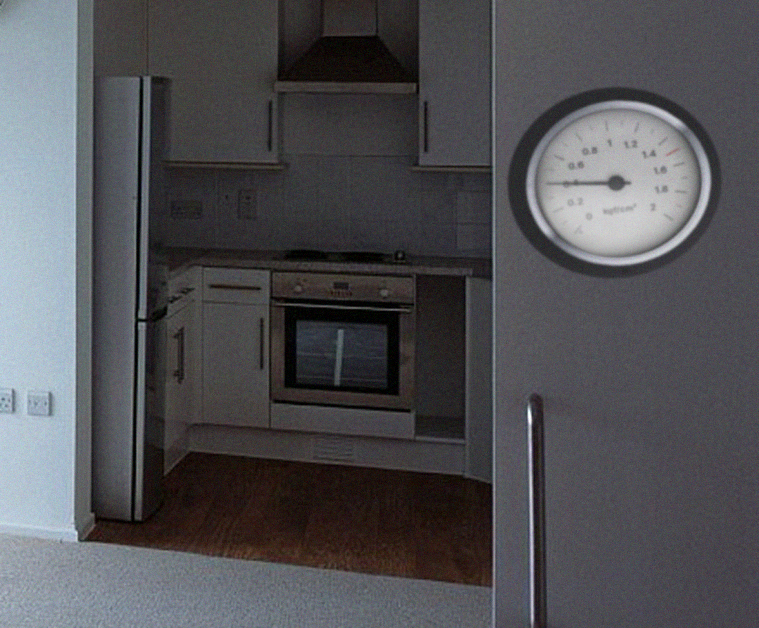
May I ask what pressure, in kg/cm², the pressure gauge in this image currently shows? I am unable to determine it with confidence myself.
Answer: 0.4 kg/cm²
